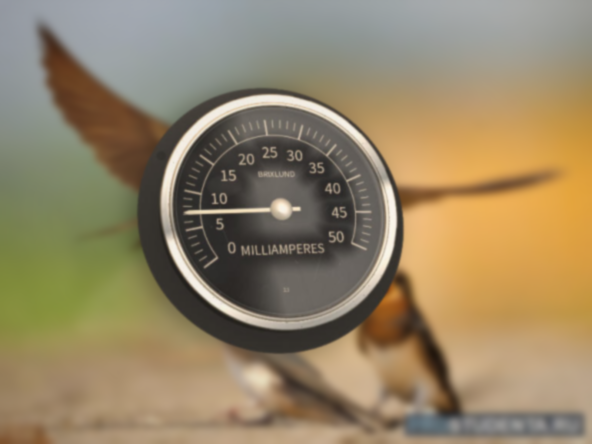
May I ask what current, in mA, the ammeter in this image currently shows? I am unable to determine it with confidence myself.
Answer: 7 mA
